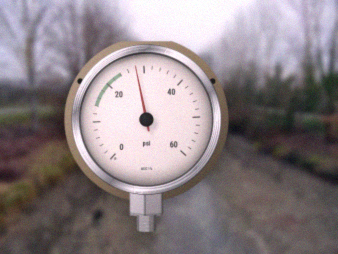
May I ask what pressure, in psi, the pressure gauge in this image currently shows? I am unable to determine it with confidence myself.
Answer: 28 psi
